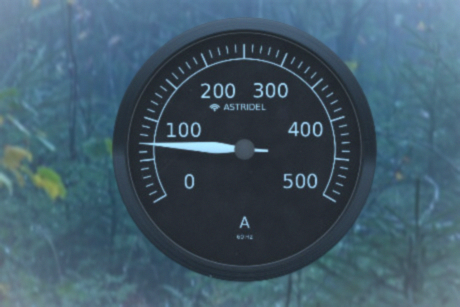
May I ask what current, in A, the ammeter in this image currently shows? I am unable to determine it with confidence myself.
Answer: 70 A
